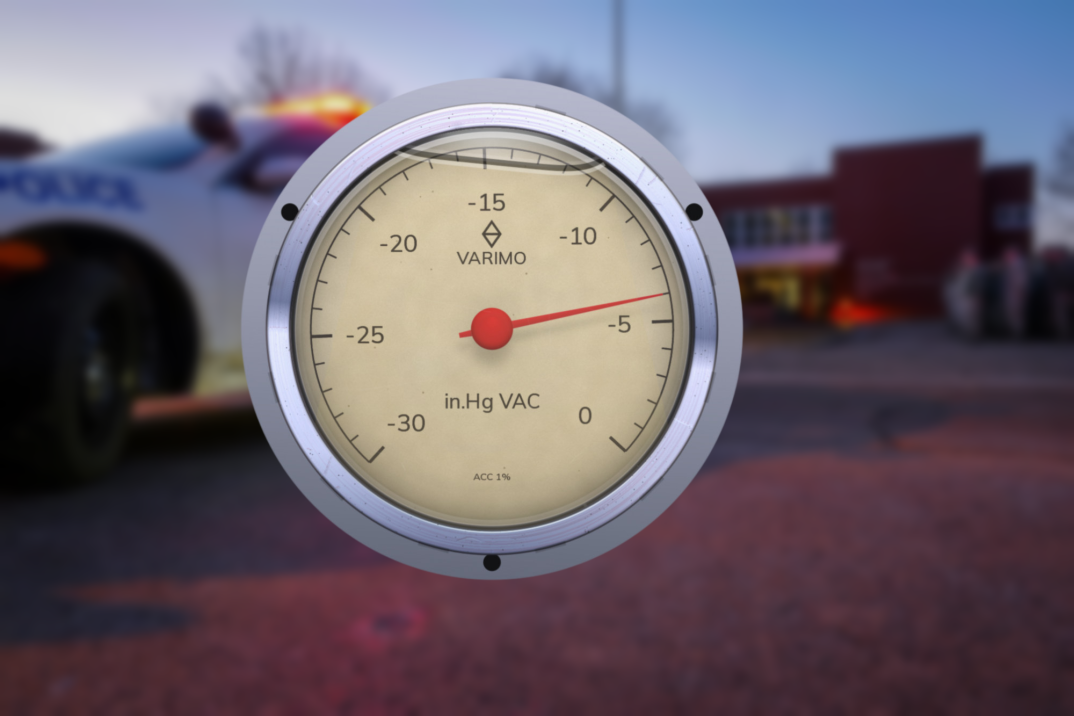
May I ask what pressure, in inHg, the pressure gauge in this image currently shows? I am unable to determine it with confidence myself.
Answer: -6 inHg
